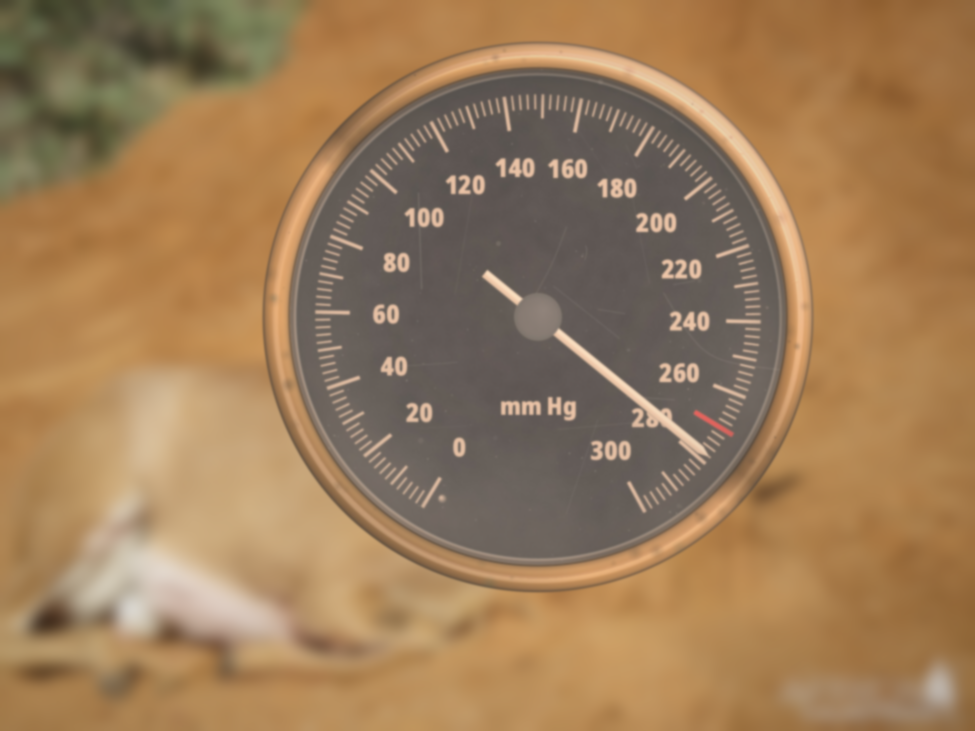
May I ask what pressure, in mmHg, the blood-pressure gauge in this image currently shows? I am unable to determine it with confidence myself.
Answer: 278 mmHg
